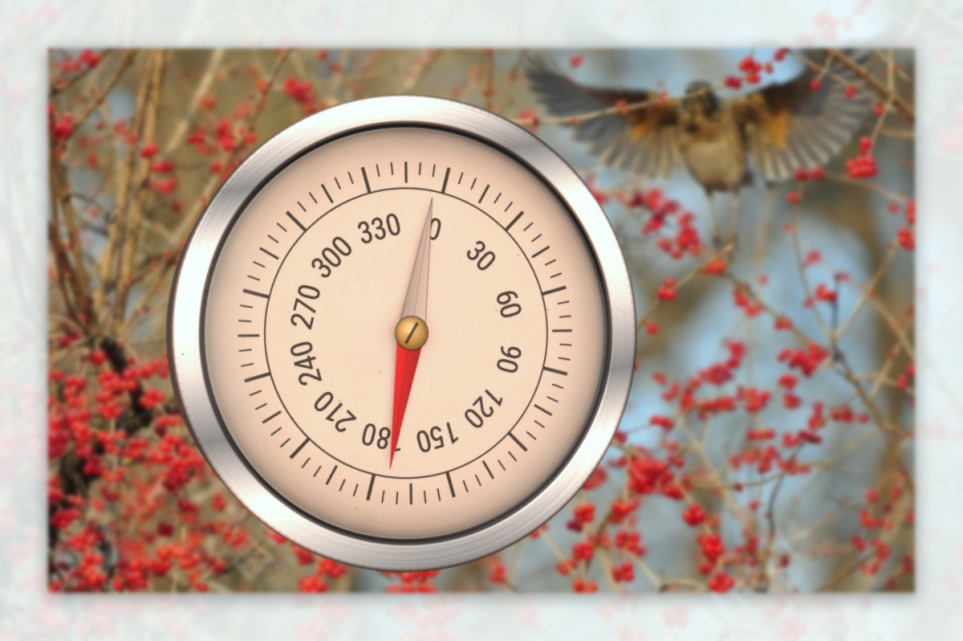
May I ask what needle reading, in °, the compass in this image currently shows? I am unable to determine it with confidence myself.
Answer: 175 °
